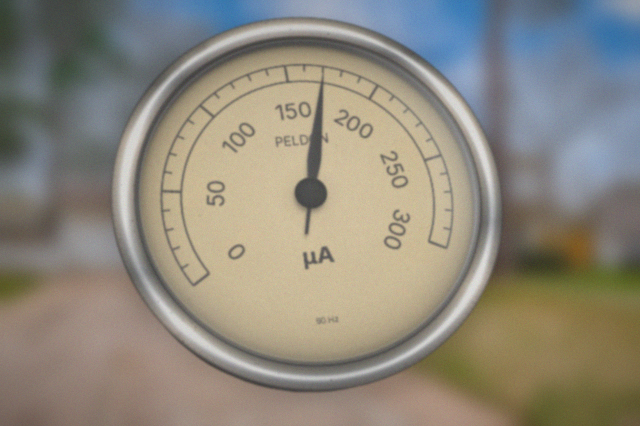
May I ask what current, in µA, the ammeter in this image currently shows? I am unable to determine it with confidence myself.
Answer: 170 µA
